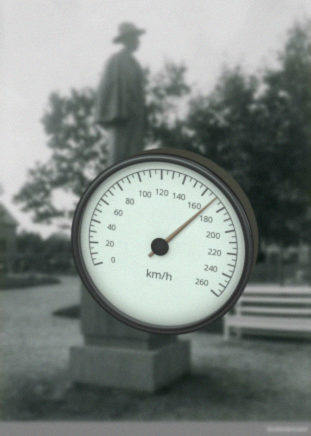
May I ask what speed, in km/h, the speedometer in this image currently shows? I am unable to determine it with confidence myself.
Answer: 170 km/h
